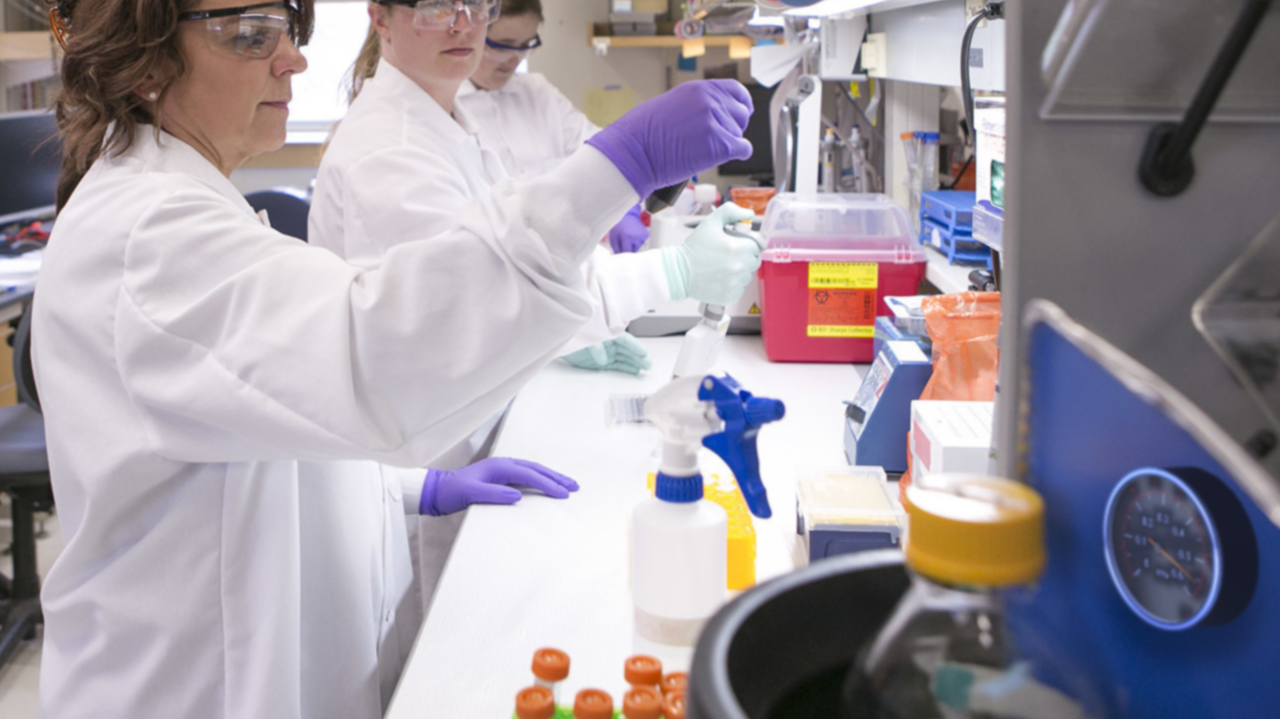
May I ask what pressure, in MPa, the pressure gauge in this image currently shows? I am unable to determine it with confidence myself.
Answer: 0.55 MPa
